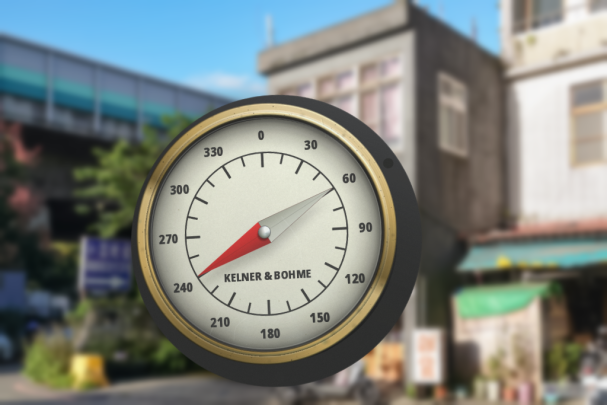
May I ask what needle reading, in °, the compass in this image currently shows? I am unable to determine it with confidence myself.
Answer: 240 °
